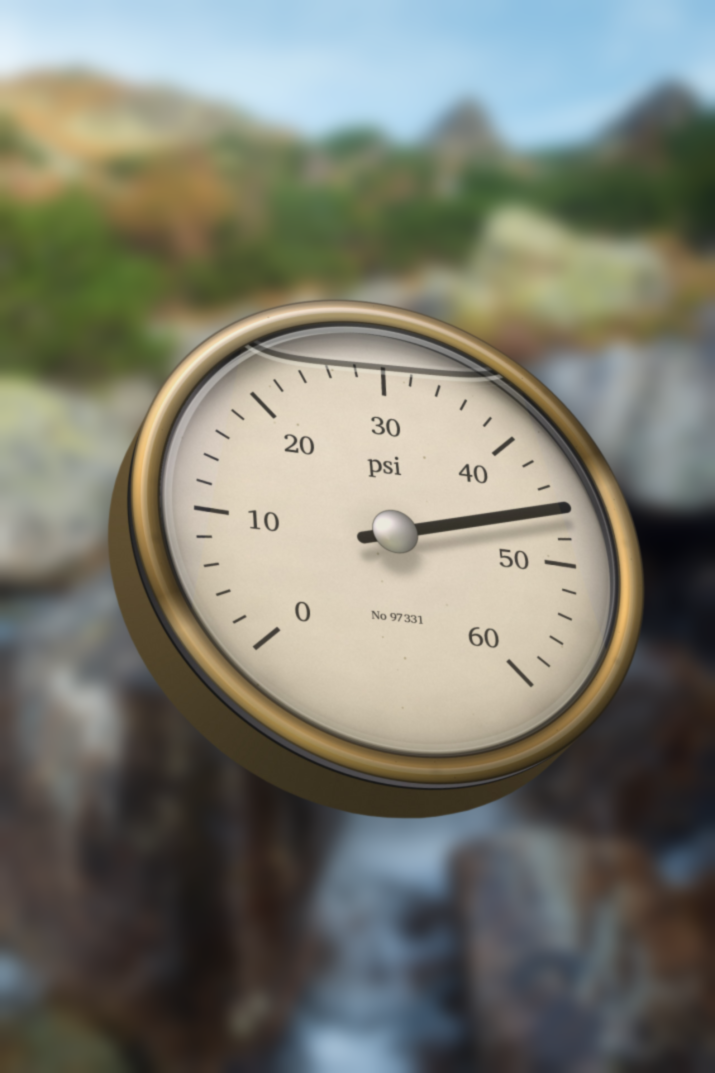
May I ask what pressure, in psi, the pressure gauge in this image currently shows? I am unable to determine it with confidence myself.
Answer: 46 psi
